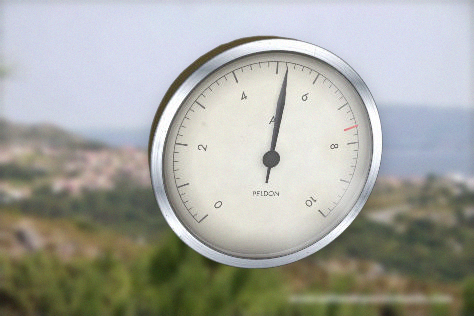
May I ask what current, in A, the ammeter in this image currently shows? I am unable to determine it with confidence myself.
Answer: 5.2 A
